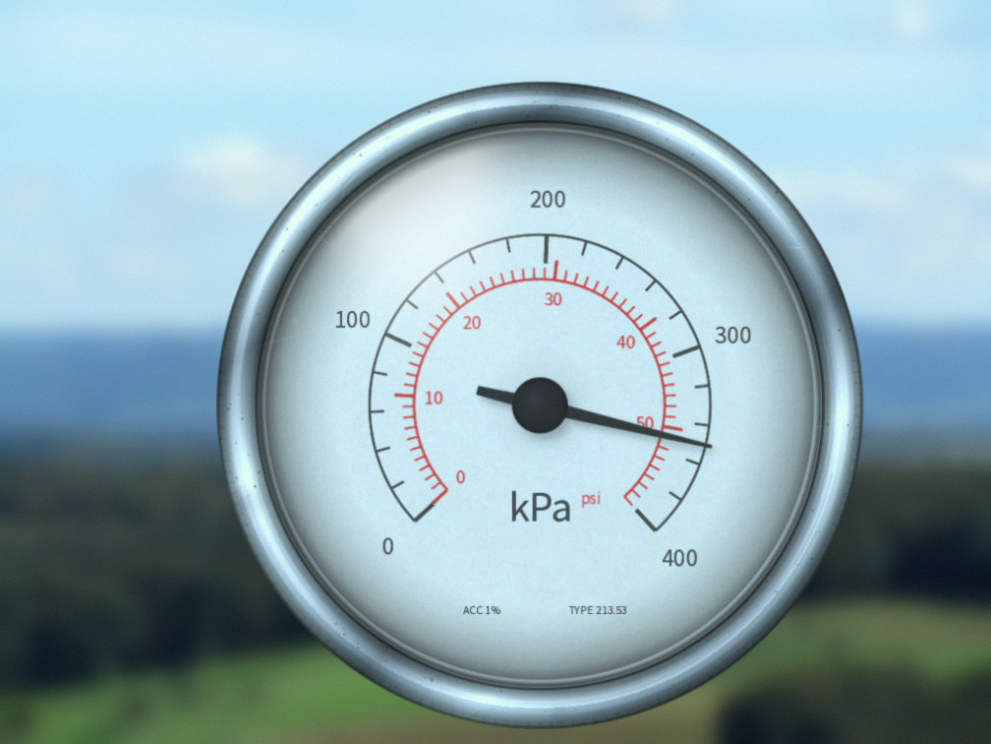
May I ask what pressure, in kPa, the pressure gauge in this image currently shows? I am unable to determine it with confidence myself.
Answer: 350 kPa
